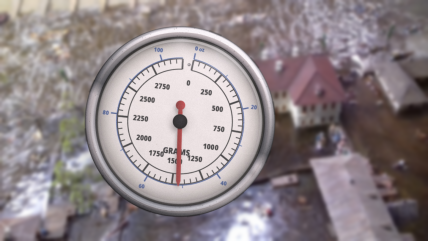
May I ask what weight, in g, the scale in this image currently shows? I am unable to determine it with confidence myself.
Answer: 1450 g
